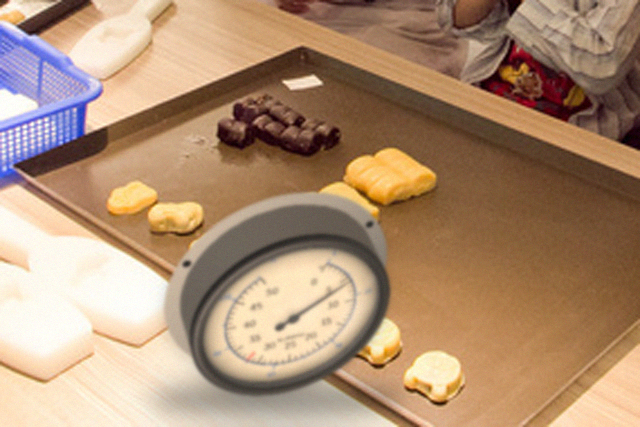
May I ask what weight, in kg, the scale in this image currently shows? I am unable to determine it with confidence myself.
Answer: 5 kg
